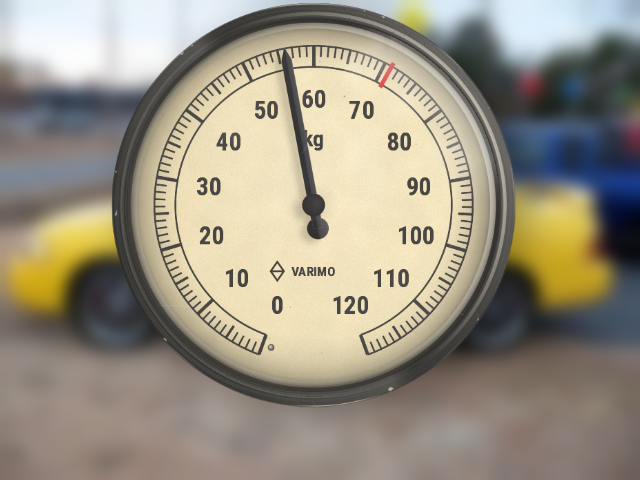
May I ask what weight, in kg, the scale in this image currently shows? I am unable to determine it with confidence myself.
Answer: 56 kg
